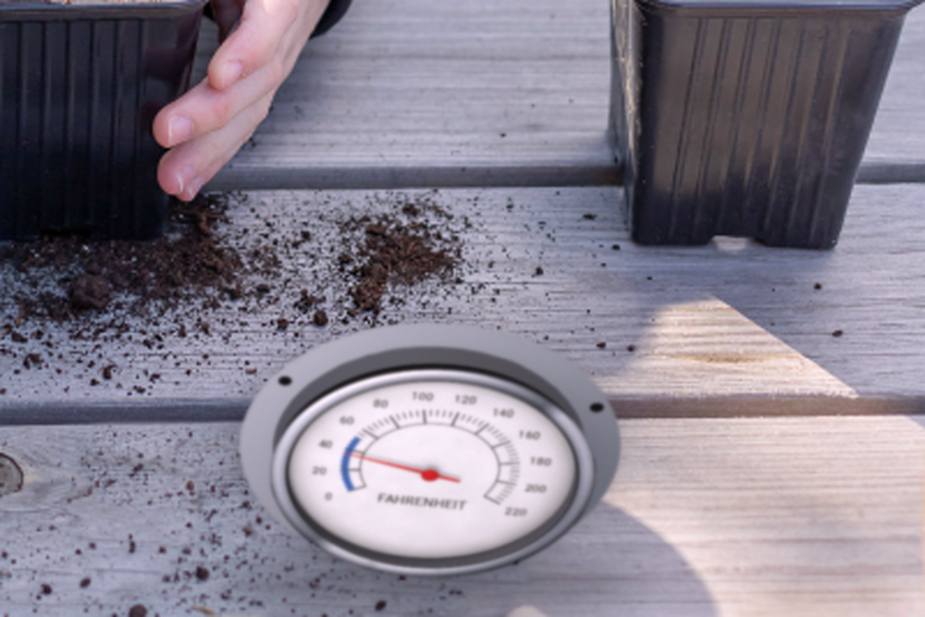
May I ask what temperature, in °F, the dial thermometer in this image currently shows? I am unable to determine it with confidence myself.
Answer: 40 °F
